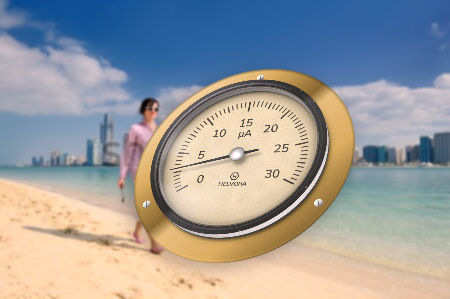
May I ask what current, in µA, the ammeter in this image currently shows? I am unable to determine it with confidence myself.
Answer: 2.5 µA
